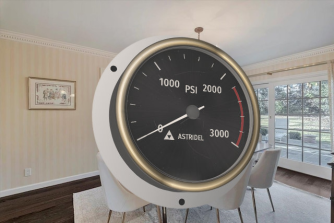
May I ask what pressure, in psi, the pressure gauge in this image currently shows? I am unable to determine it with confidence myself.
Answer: 0 psi
